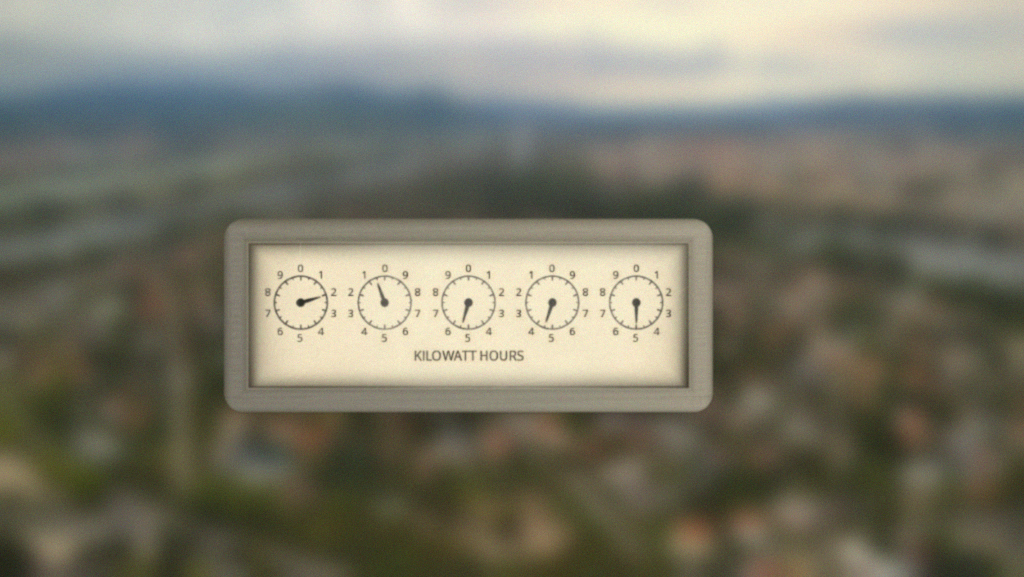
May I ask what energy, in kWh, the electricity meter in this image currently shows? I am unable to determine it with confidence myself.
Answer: 20545 kWh
